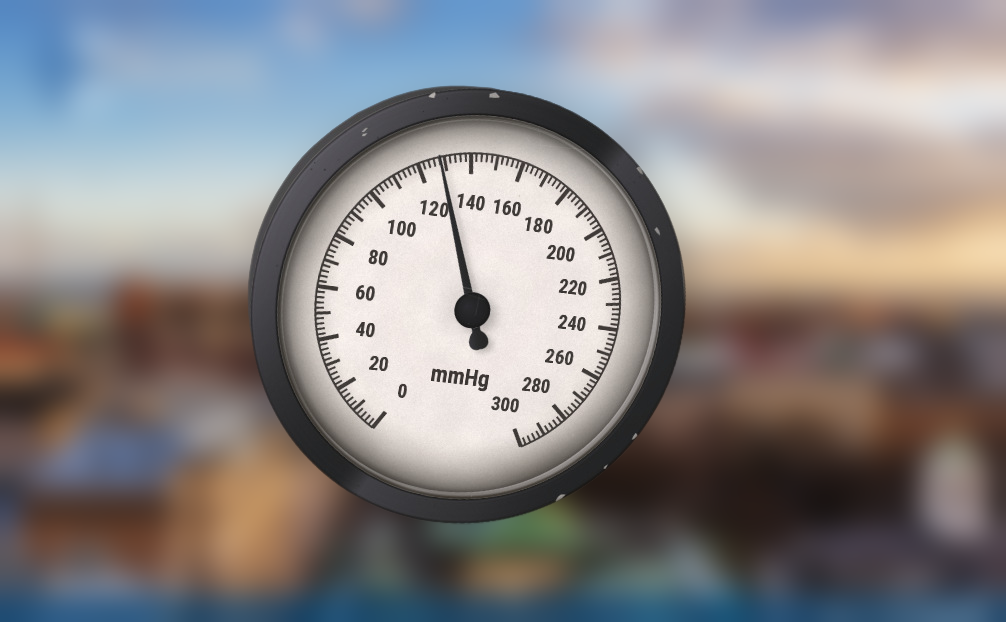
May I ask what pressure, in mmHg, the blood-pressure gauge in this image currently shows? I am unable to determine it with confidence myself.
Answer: 128 mmHg
